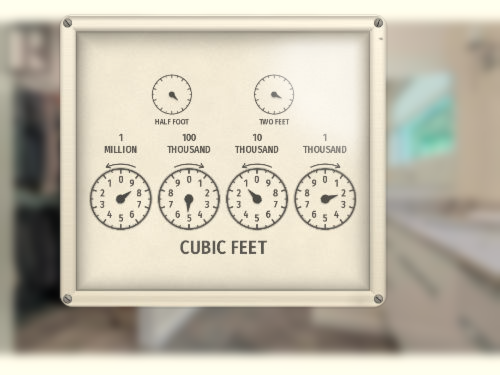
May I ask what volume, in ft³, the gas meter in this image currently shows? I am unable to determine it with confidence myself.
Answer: 851200 ft³
